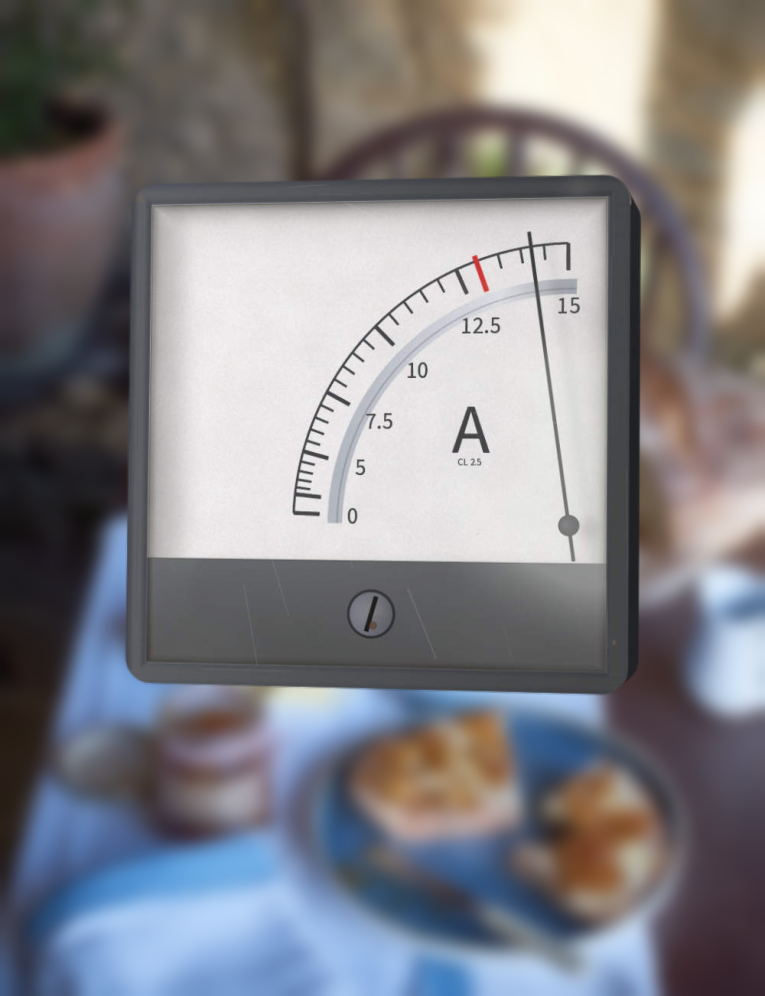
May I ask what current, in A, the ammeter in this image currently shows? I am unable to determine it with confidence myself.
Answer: 14.25 A
